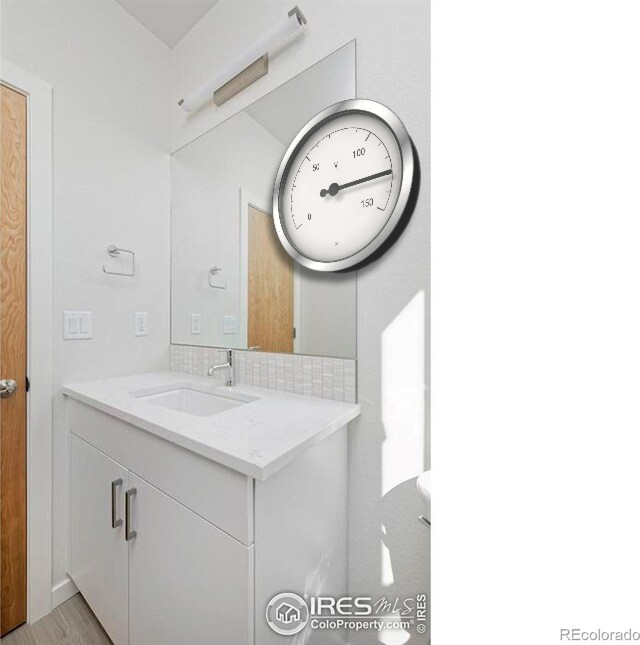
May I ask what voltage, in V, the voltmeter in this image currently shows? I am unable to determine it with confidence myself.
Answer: 130 V
